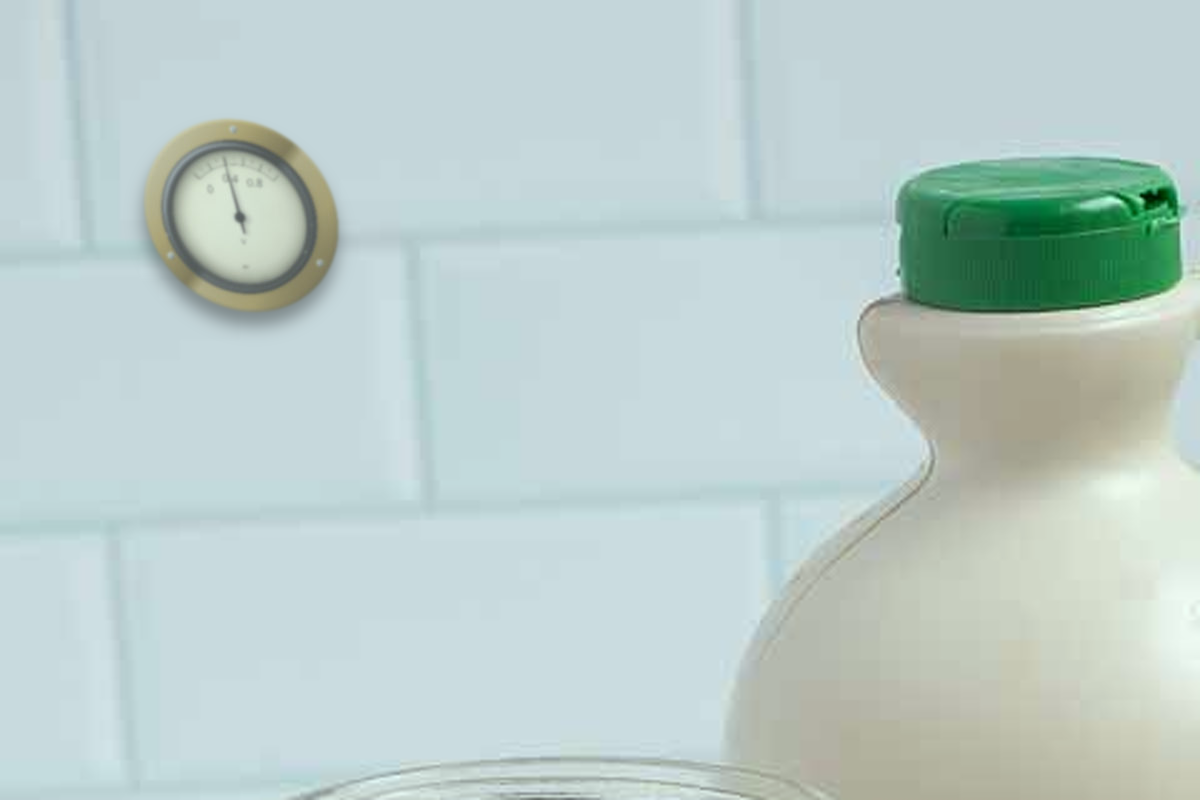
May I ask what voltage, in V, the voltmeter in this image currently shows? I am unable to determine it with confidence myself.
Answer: 0.4 V
